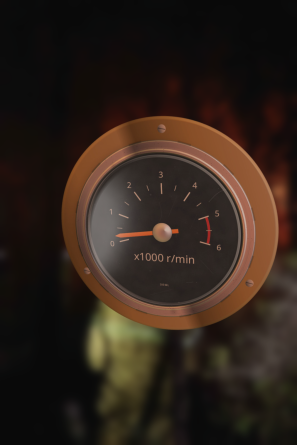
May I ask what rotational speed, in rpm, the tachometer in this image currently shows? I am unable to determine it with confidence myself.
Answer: 250 rpm
